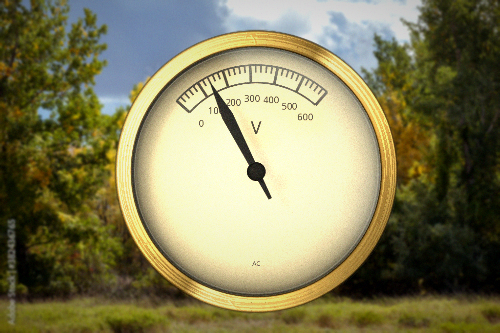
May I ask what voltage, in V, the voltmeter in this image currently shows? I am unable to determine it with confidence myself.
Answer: 140 V
